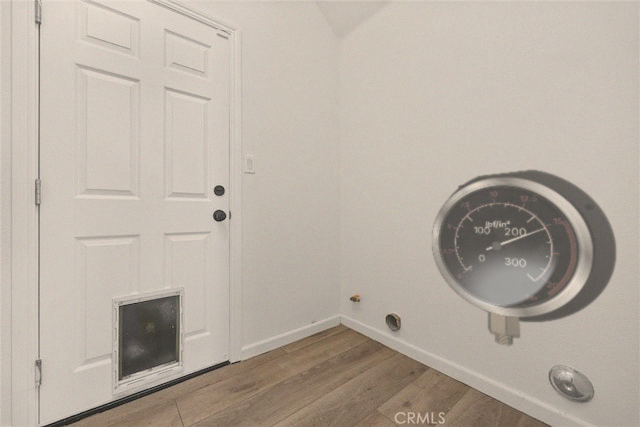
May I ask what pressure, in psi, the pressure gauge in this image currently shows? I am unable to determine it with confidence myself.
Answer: 220 psi
